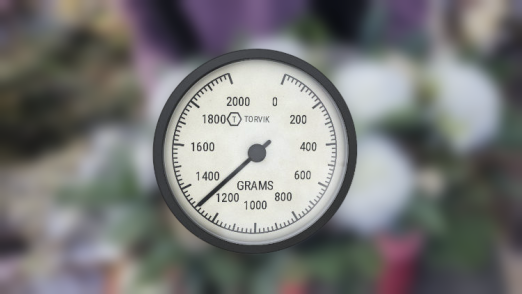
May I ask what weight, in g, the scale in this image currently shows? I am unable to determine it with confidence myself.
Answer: 1300 g
